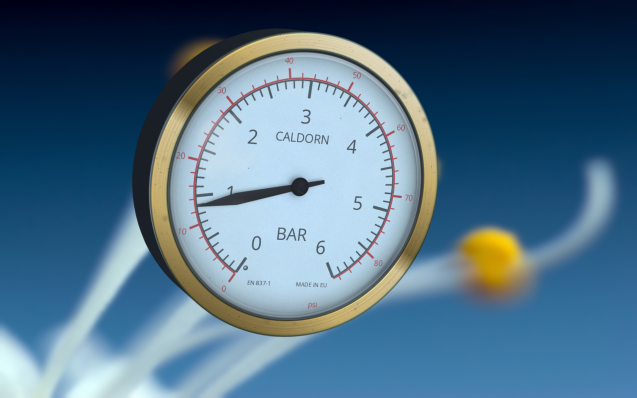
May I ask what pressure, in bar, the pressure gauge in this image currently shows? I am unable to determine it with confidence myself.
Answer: 0.9 bar
